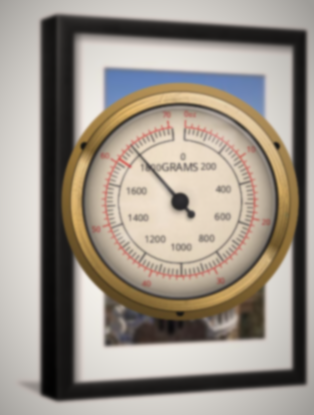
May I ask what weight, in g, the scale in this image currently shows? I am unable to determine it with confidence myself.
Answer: 1800 g
